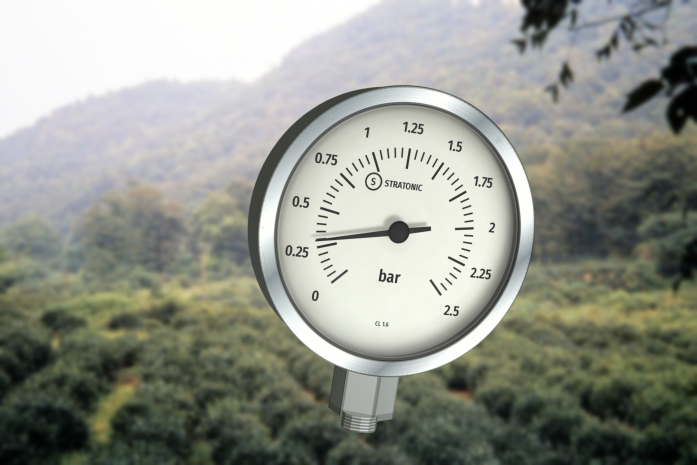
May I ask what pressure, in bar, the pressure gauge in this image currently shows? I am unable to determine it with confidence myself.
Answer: 0.3 bar
